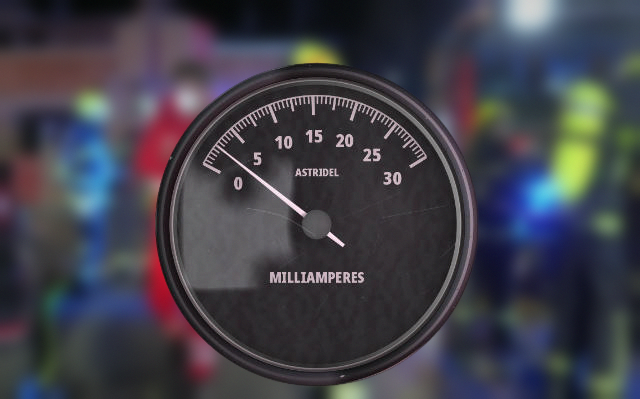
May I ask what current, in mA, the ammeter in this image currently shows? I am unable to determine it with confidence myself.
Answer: 2.5 mA
